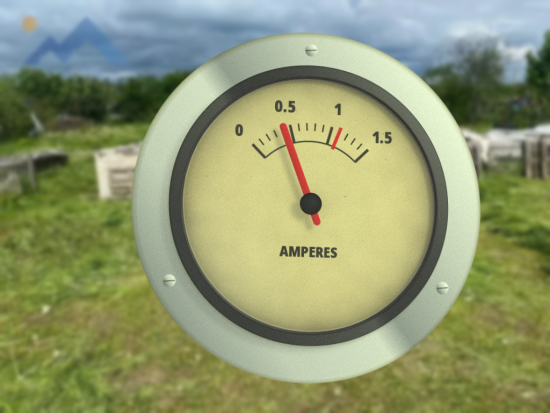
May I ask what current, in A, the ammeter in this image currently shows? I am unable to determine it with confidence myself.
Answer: 0.4 A
